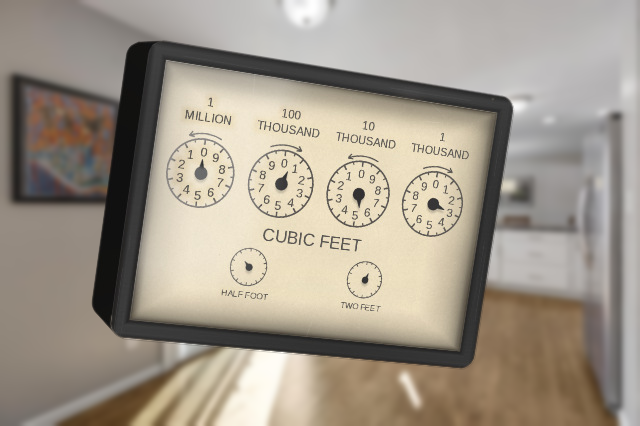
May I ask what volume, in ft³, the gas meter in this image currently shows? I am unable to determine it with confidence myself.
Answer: 5300 ft³
